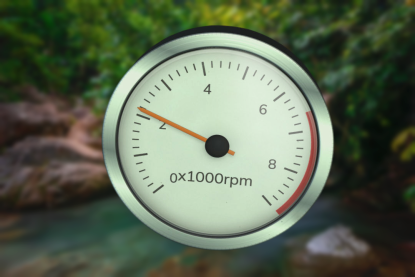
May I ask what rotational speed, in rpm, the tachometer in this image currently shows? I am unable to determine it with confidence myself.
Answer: 2200 rpm
